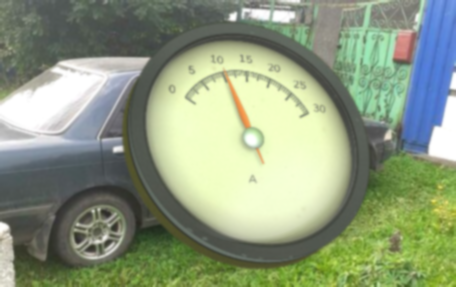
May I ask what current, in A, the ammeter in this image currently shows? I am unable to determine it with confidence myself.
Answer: 10 A
